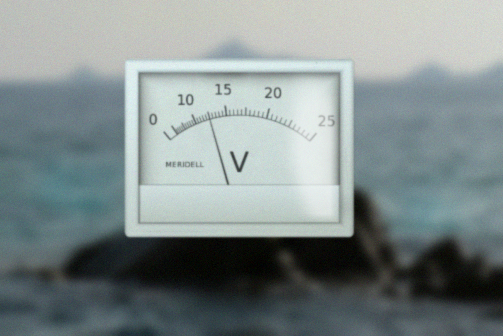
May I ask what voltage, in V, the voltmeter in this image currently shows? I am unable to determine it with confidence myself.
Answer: 12.5 V
